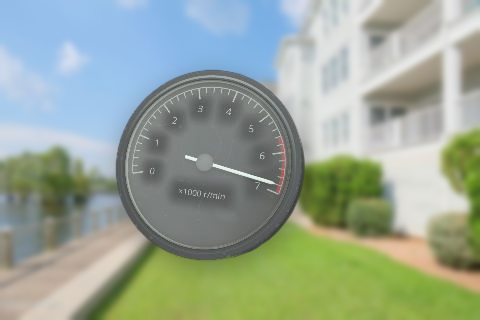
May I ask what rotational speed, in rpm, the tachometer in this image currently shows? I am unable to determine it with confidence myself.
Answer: 6800 rpm
